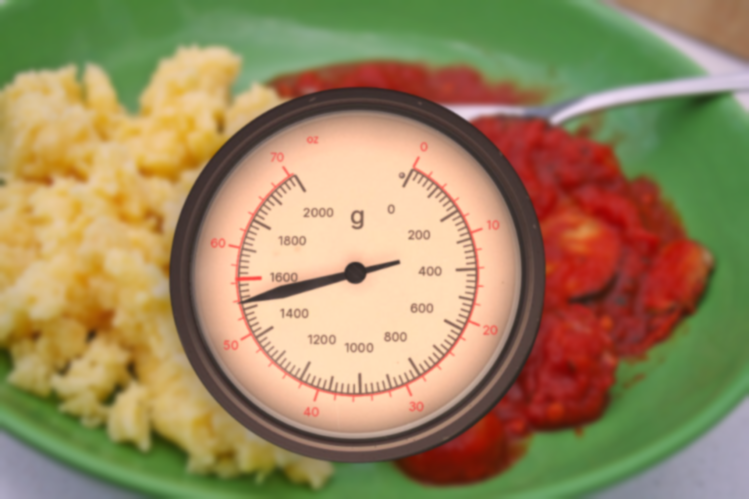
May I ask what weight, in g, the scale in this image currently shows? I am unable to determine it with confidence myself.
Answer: 1520 g
